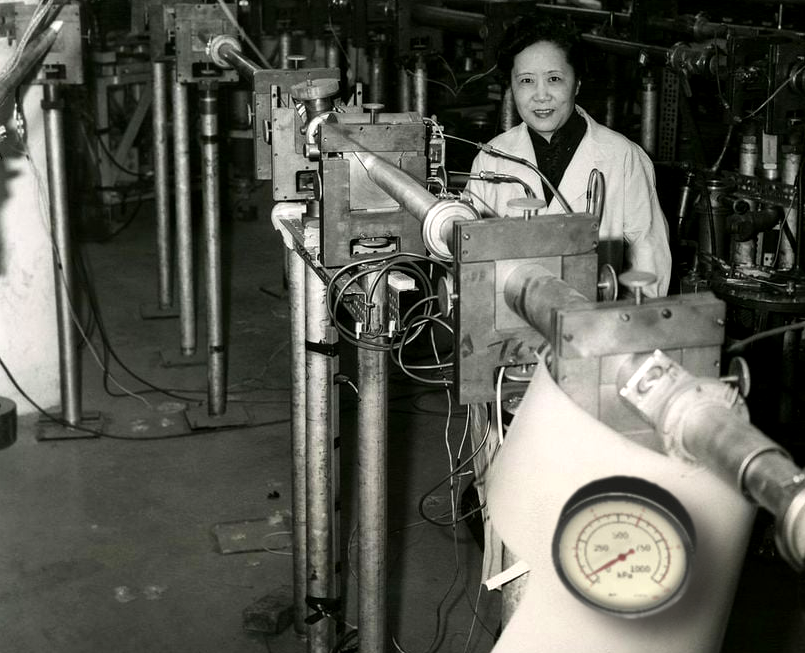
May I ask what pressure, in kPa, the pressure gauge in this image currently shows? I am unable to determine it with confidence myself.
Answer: 50 kPa
